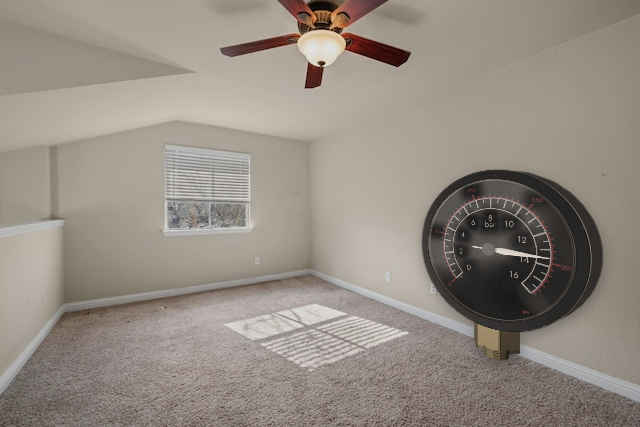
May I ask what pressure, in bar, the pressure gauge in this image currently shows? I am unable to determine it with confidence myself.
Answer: 13.5 bar
